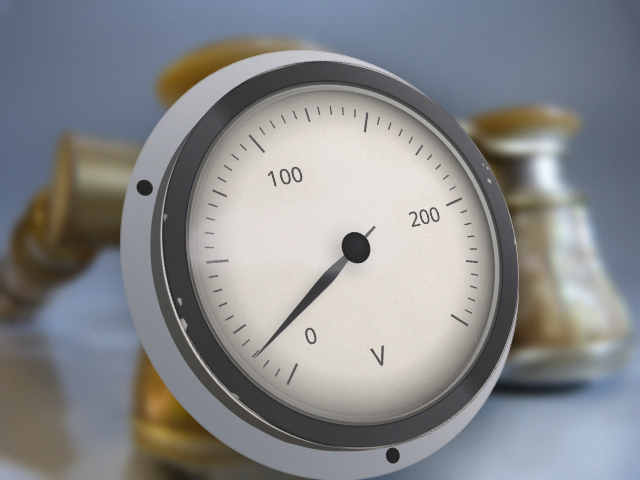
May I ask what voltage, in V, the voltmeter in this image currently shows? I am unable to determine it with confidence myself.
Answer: 15 V
